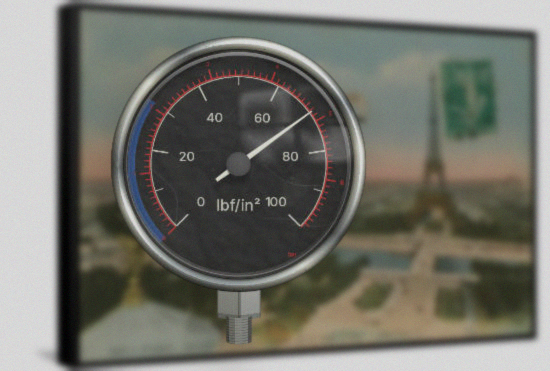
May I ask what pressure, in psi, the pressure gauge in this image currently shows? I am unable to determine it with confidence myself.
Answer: 70 psi
